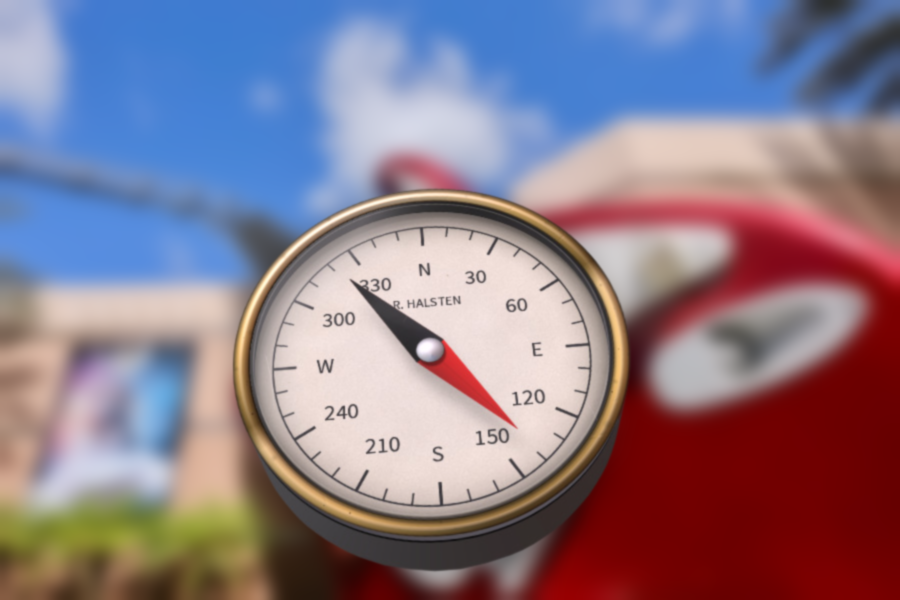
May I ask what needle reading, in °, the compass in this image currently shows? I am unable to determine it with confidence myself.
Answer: 140 °
